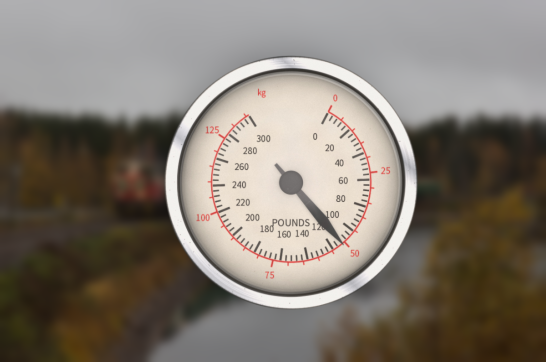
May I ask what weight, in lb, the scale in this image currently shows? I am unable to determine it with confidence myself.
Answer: 112 lb
